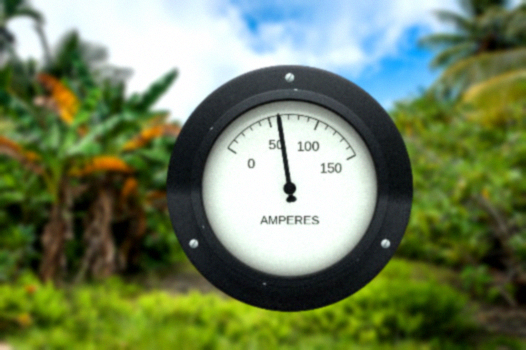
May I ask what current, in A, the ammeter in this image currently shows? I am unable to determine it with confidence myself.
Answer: 60 A
